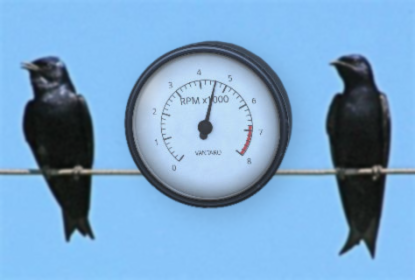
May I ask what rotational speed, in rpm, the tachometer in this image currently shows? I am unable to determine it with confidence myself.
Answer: 4600 rpm
